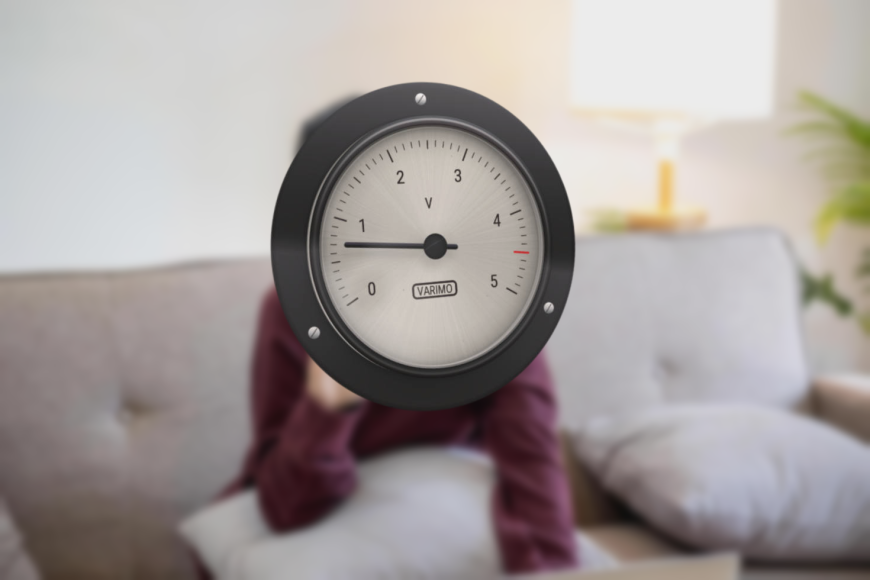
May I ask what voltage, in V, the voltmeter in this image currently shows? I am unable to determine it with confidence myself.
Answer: 0.7 V
